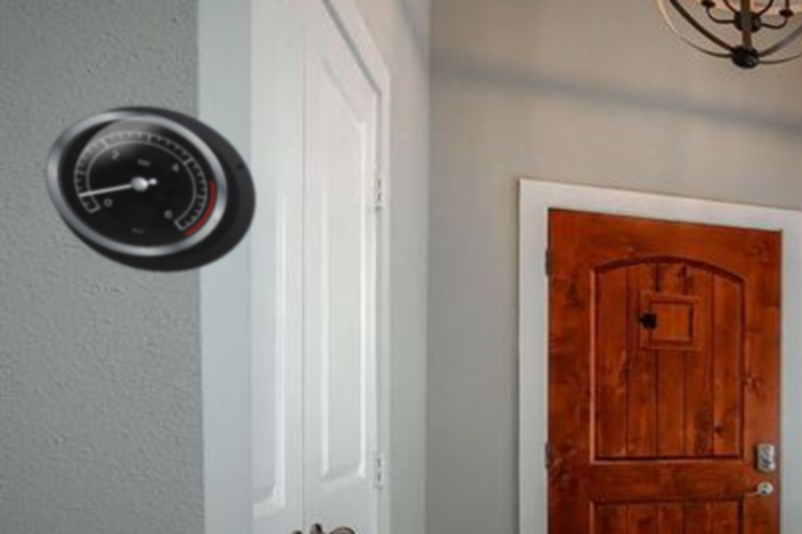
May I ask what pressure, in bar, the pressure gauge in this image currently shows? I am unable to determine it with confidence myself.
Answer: 0.4 bar
